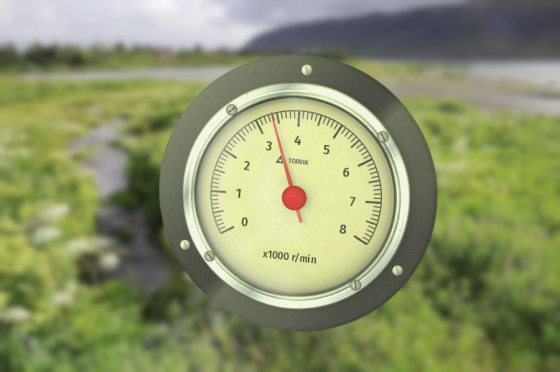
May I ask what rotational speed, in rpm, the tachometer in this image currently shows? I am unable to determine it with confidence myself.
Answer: 3400 rpm
